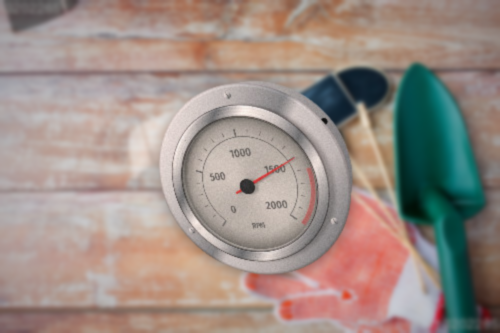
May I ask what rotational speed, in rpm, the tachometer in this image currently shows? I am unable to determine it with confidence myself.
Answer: 1500 rpm
